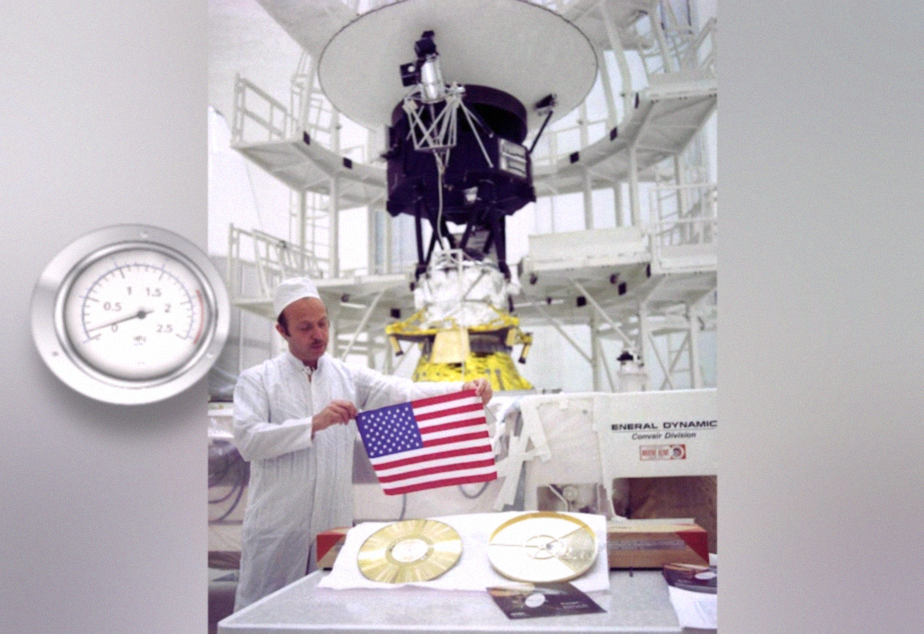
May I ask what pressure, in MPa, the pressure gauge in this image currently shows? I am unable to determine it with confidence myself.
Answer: 0.1 MPa
